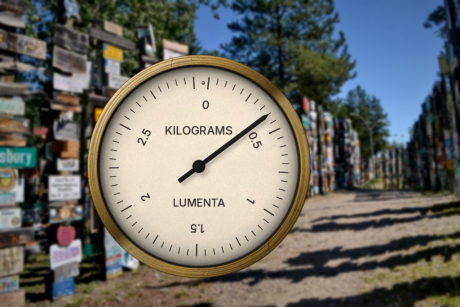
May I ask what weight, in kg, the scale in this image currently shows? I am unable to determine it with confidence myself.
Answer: 0.4 kg
